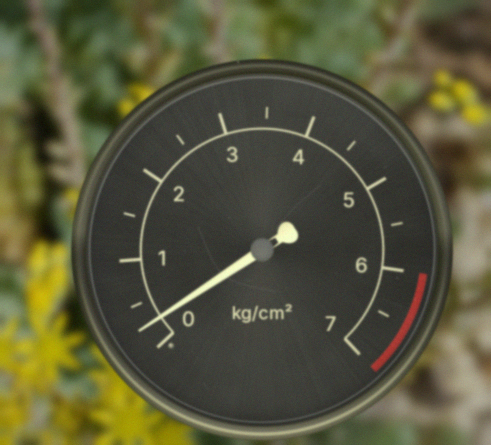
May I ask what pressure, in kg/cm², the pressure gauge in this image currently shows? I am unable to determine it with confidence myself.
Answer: 0.25 kg/cm²
